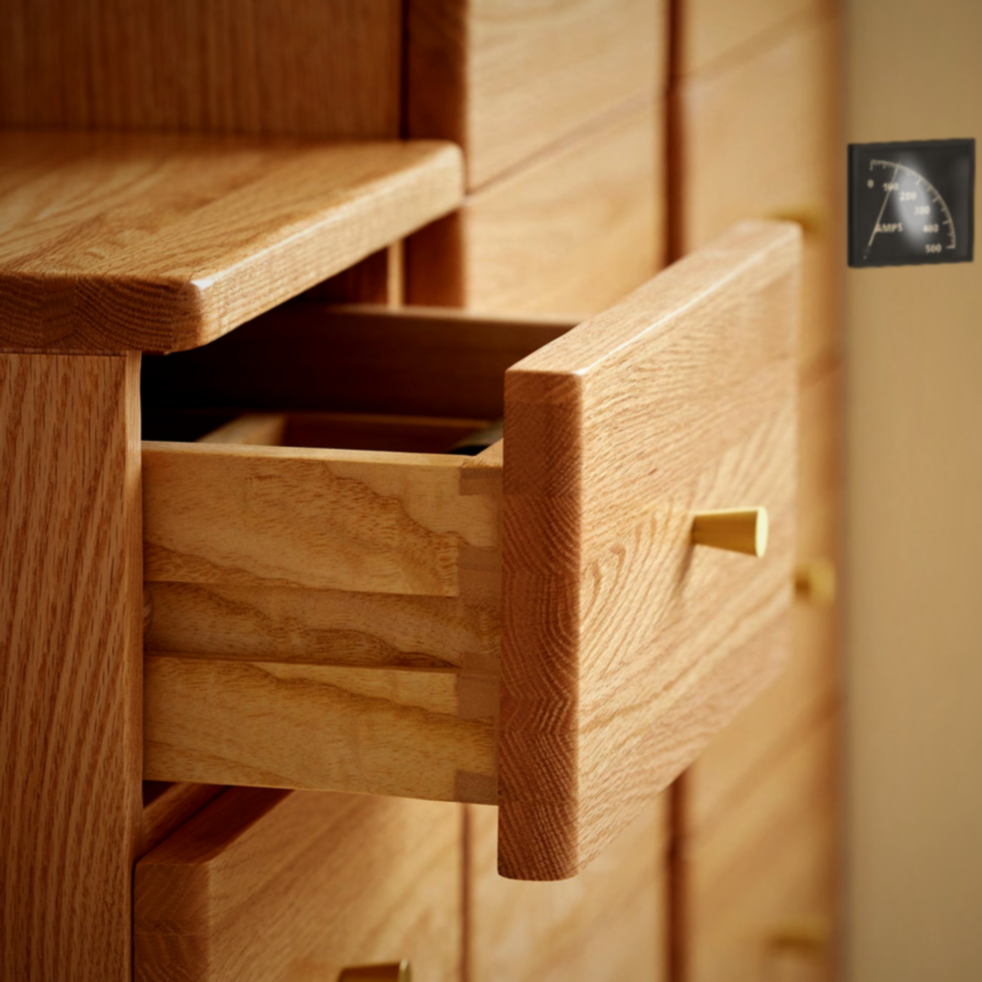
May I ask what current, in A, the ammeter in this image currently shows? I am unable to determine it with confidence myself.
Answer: 100 A
